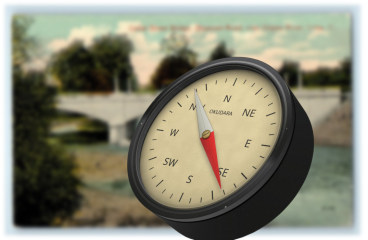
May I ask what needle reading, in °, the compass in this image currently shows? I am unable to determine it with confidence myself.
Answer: 140 °
